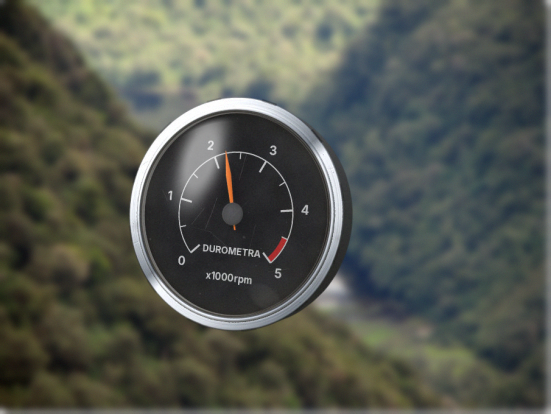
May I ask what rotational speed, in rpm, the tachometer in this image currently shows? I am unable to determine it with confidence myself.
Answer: 2250 rpm
